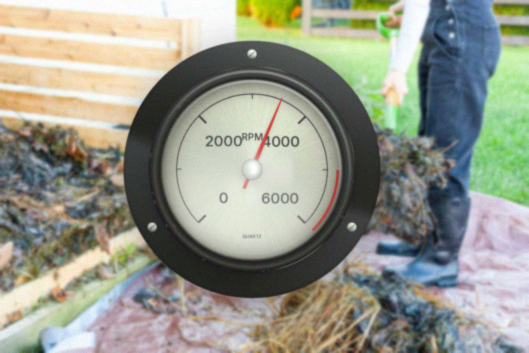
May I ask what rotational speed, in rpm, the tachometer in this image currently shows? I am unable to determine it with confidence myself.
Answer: 3500 rpm
